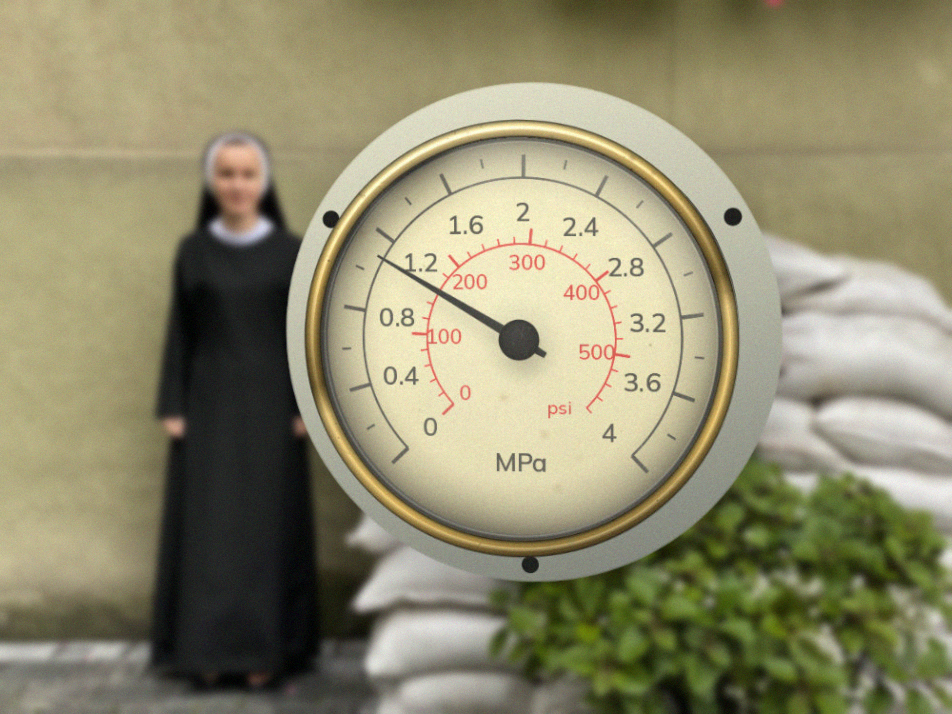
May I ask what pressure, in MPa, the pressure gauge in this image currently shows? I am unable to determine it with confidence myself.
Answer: 1.1 MPa
